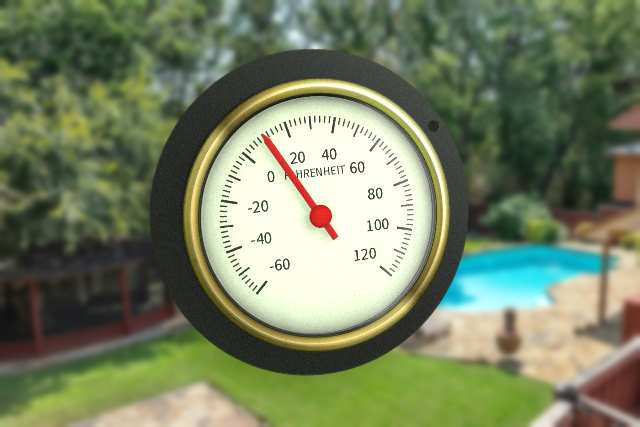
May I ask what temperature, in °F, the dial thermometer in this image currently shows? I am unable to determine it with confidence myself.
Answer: 10 °F
